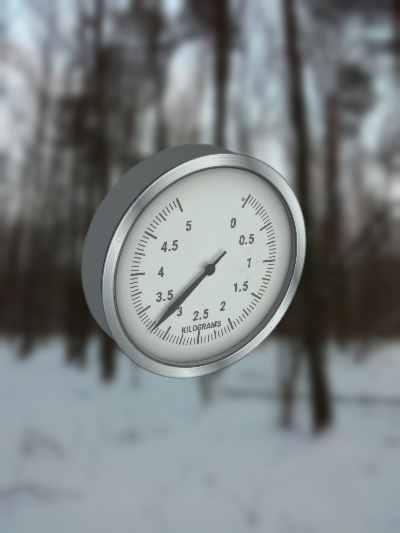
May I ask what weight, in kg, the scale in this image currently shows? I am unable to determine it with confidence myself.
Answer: 3.25 kg
